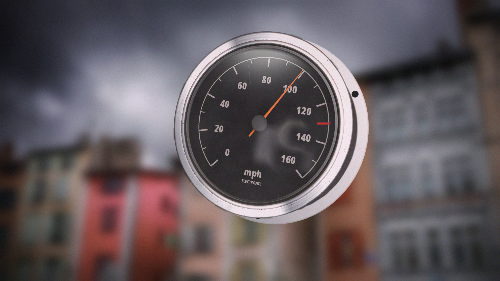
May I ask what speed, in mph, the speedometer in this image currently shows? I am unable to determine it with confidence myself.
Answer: 100 mph
